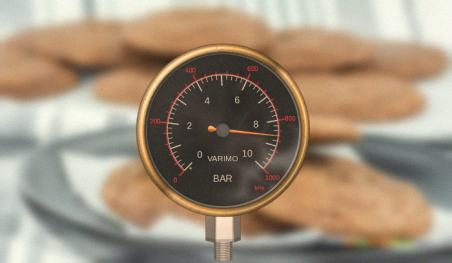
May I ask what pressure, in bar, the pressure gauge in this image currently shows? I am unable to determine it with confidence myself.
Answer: 8.6 bar
